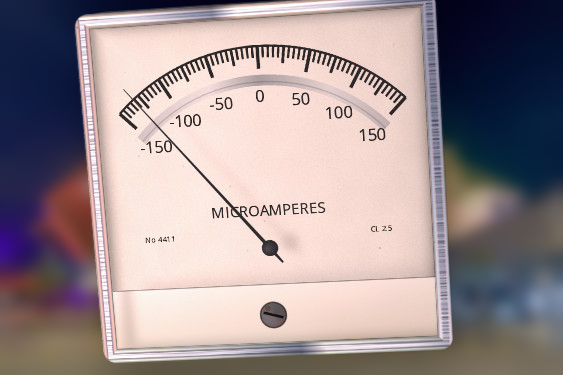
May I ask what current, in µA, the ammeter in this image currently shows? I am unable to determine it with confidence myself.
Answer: -130 µA
